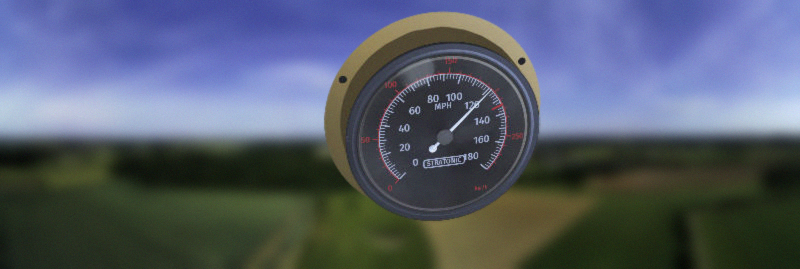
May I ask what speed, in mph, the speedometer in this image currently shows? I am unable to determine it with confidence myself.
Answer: 120 mph
